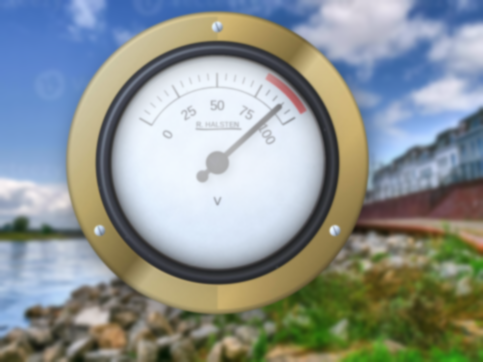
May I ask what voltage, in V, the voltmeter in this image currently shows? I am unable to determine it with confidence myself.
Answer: 90 V
